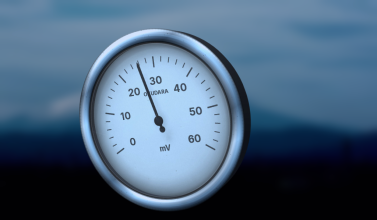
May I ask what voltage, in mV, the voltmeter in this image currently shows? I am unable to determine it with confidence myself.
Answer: 26 mV
